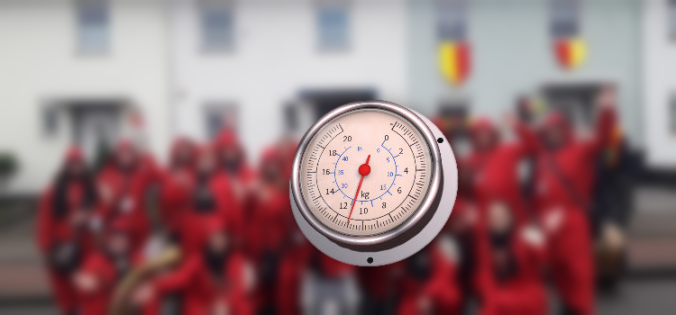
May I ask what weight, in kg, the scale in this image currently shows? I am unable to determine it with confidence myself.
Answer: 11 kg
